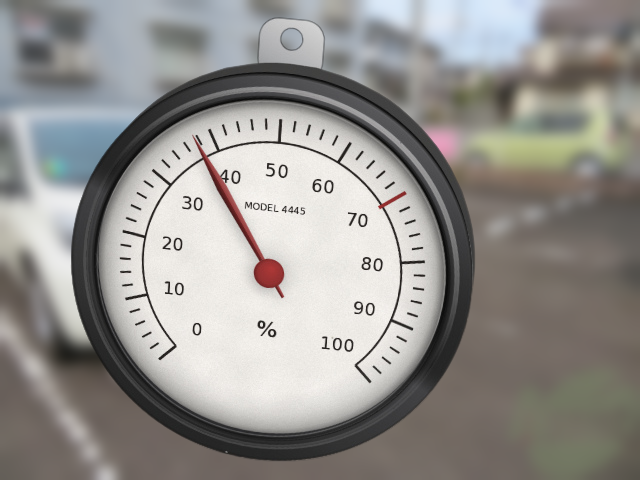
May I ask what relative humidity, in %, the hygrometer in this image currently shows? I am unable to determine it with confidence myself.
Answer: 38 %
